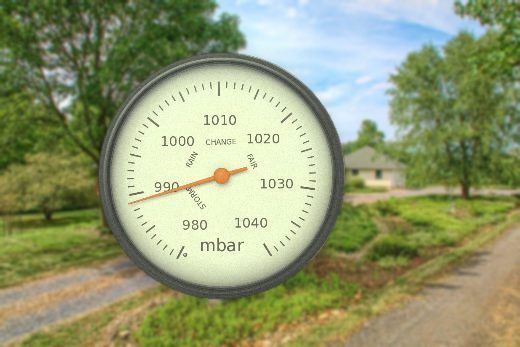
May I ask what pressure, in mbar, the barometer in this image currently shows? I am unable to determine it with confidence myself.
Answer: 989 mbar
